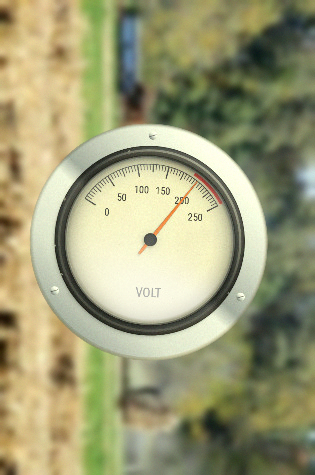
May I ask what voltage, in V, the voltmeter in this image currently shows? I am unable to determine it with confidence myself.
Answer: 200 V
